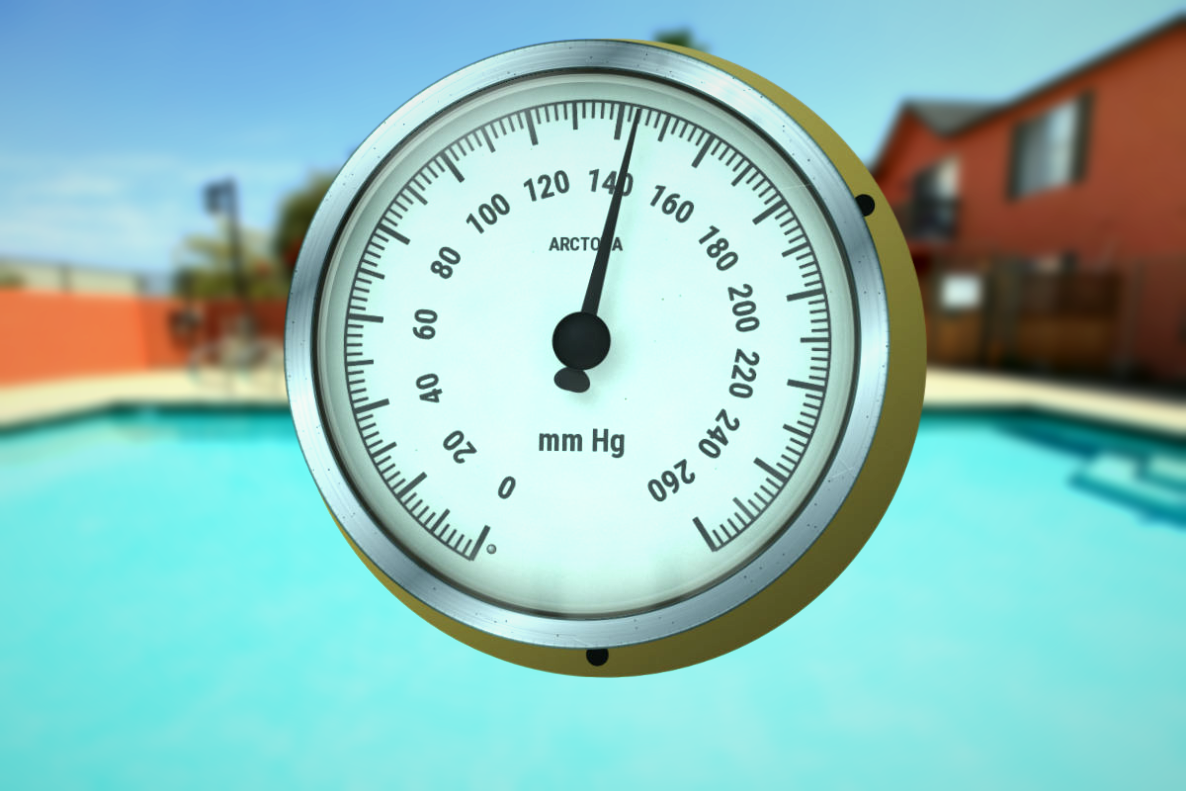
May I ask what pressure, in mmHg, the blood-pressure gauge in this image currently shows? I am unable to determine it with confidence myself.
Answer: 144 mmHg
